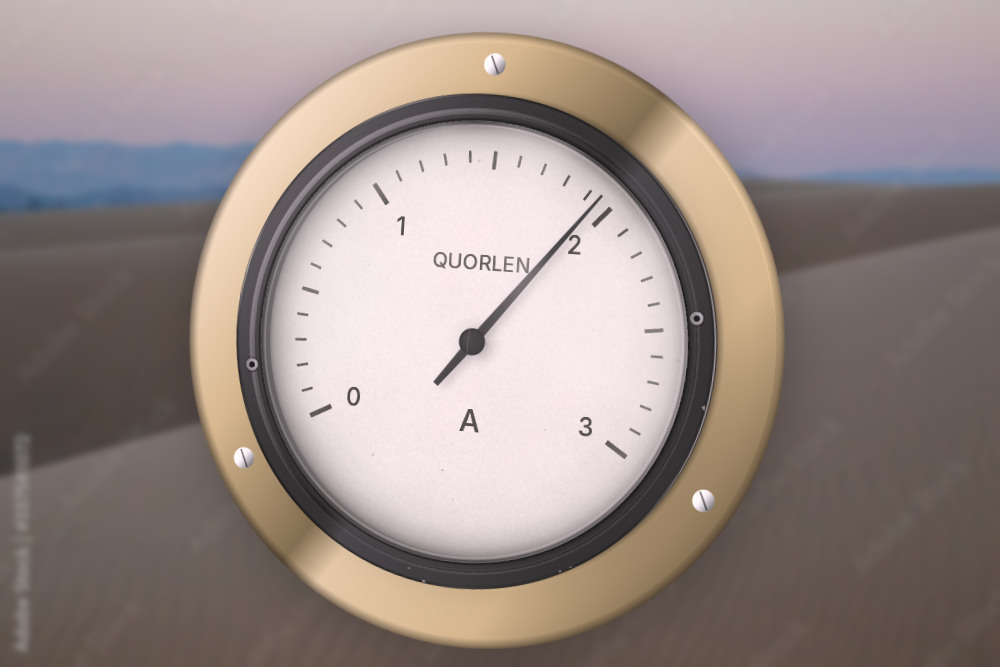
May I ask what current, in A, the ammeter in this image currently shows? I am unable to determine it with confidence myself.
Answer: 1.95 A
